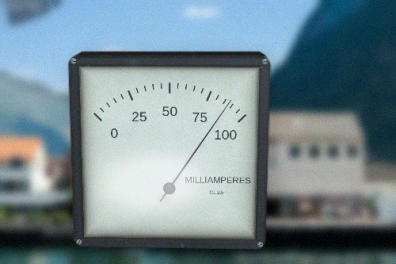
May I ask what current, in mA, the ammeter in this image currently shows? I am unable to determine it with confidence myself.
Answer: 87.5 mA
